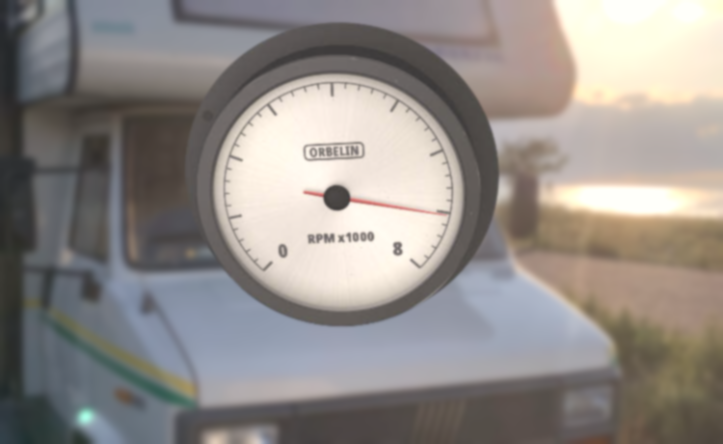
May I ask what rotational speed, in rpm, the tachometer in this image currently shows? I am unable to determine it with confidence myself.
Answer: 7000 rpm
